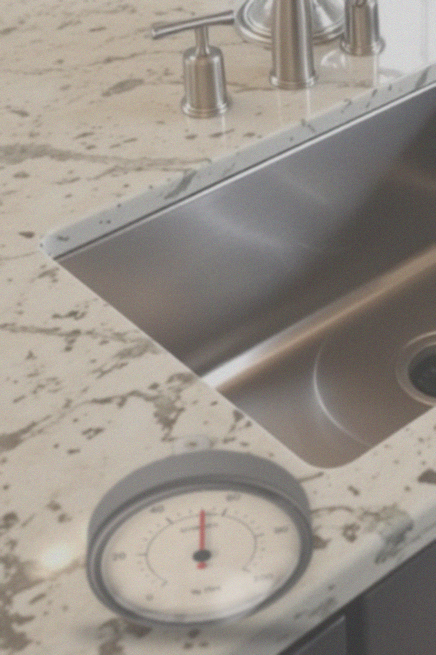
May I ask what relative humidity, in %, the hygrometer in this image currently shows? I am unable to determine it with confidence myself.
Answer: 52 %
